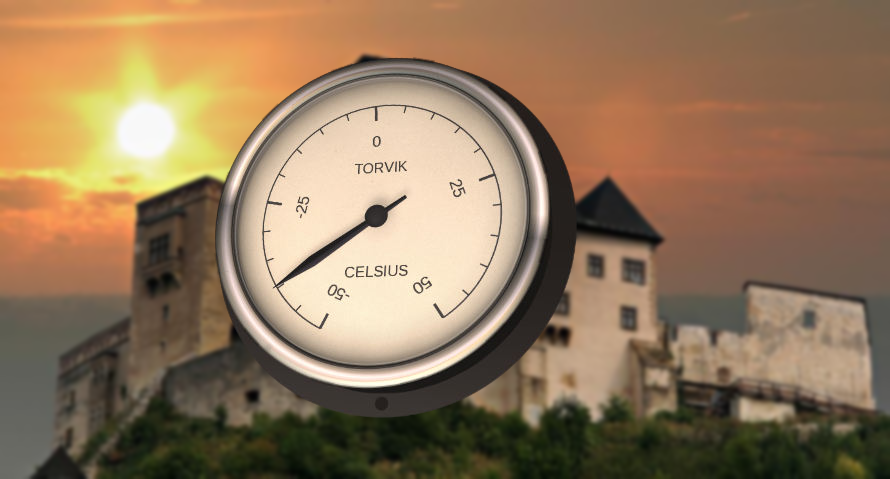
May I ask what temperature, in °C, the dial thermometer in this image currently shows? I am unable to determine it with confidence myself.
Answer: -40 °C
